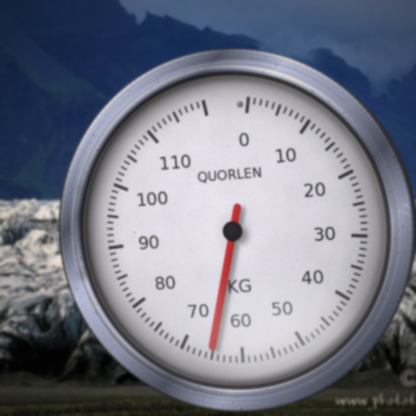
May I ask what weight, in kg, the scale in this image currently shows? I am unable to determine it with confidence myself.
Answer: 65 kg
